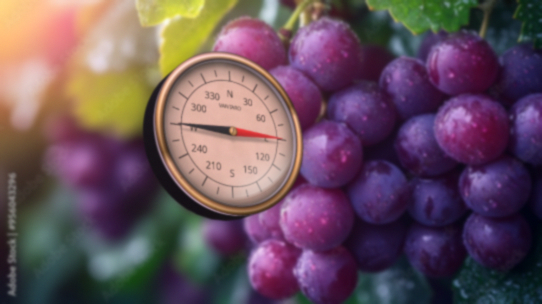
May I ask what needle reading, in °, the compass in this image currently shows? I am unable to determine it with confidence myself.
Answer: 90 °
